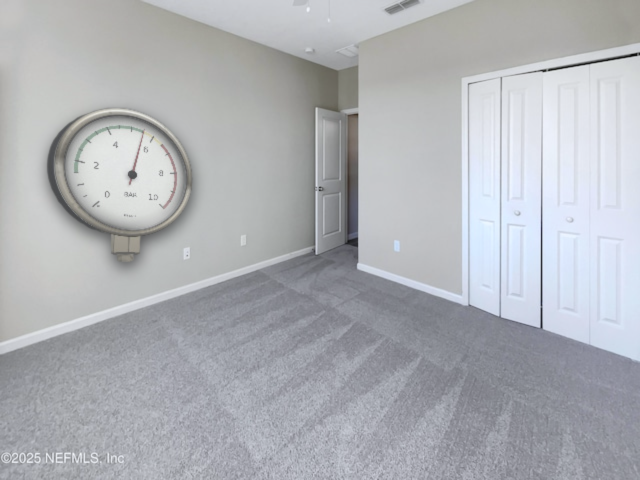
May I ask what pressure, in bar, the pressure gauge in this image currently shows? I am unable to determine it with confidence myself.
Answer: 5.5 bar
